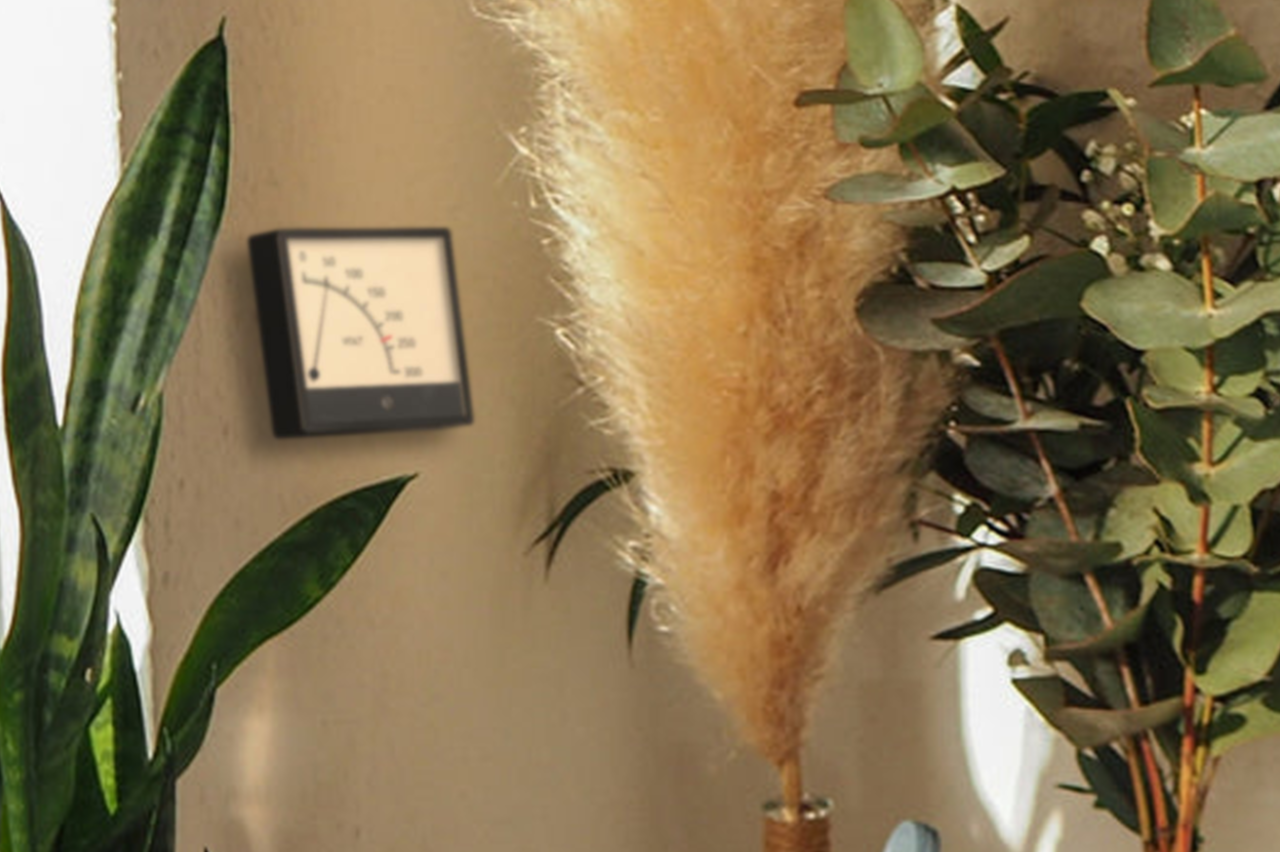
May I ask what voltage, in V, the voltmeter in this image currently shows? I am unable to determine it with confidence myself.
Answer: 50 V
